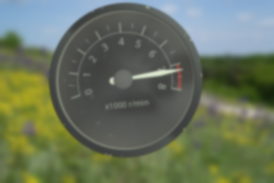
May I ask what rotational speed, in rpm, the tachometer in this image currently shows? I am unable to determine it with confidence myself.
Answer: 7250 rpm
